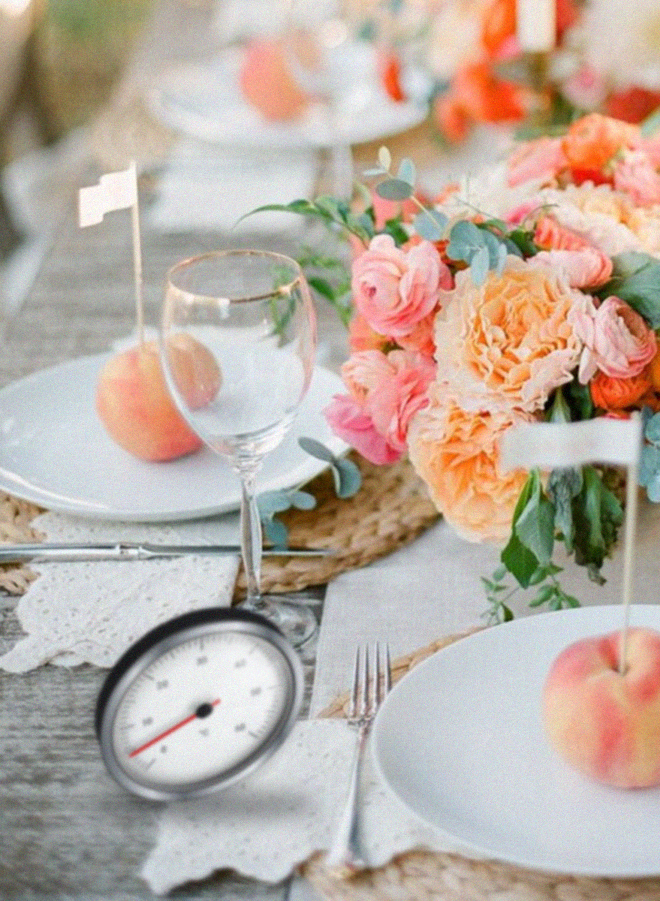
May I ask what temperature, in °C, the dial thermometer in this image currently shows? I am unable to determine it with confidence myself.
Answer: 5 °C
